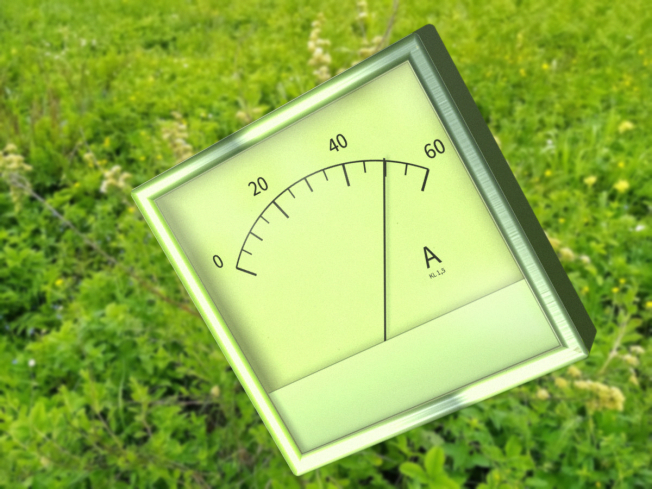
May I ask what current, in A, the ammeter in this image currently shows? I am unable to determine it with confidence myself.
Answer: 50 A
